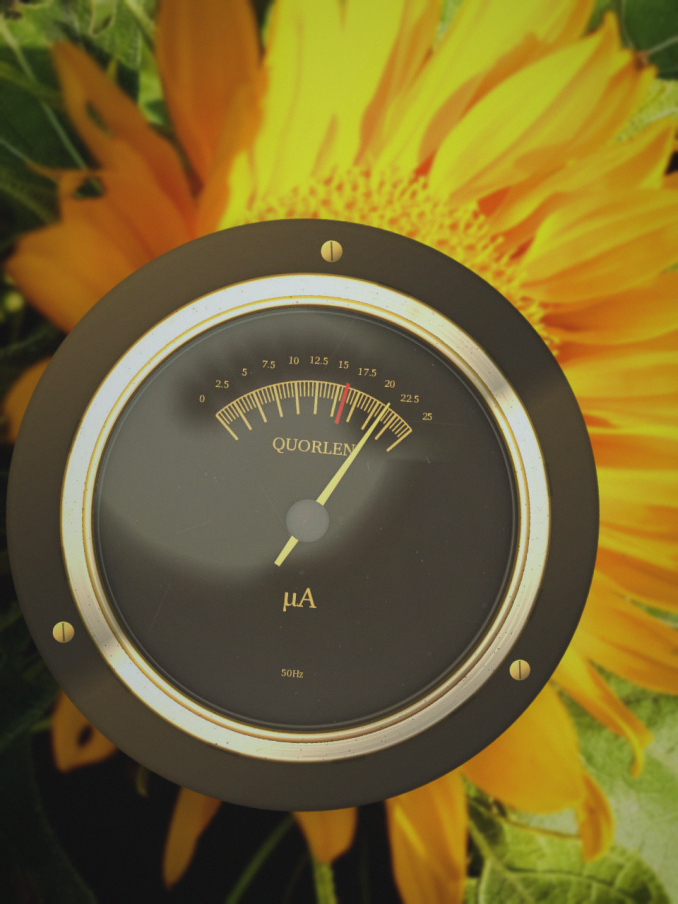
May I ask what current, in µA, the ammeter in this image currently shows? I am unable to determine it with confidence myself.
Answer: 21 µA
